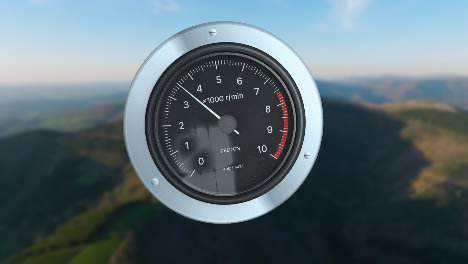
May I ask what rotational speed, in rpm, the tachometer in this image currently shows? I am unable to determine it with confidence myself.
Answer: 3500 rpm
